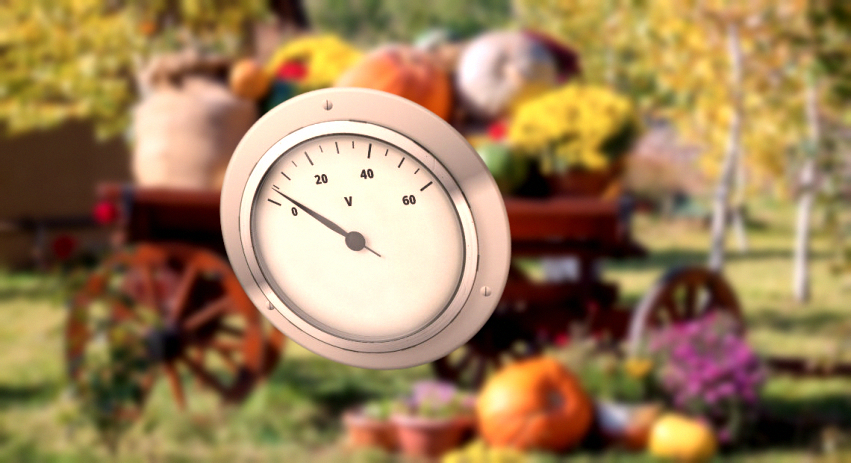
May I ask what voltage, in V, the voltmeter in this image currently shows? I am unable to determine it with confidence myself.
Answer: 5 V
